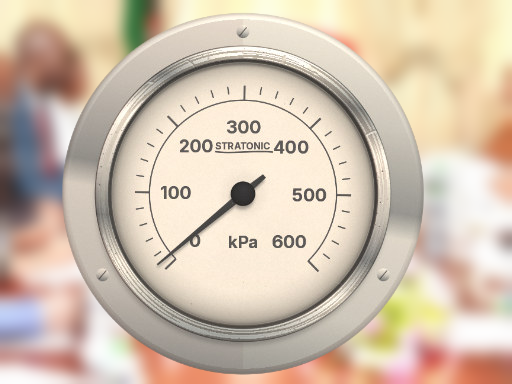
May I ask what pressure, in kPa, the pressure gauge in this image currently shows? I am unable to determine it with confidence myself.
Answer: 10 kPa
